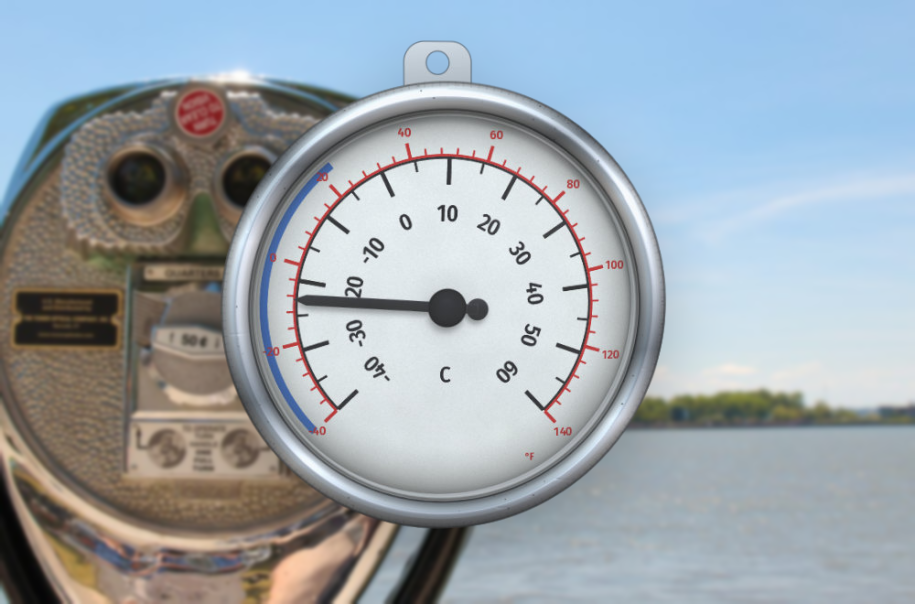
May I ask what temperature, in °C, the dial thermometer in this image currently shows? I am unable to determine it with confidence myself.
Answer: -22.5 °C
